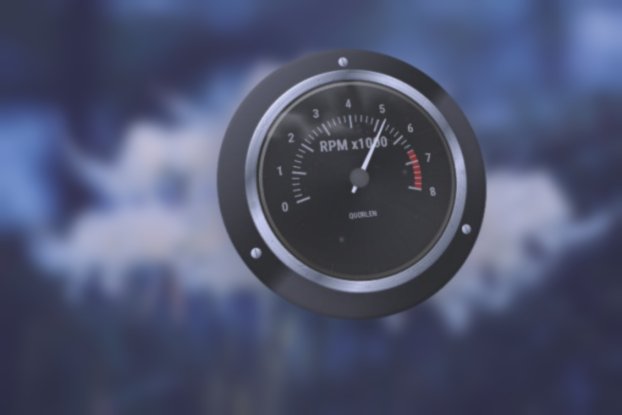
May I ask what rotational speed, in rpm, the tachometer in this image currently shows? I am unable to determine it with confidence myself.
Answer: 5200 rpm
